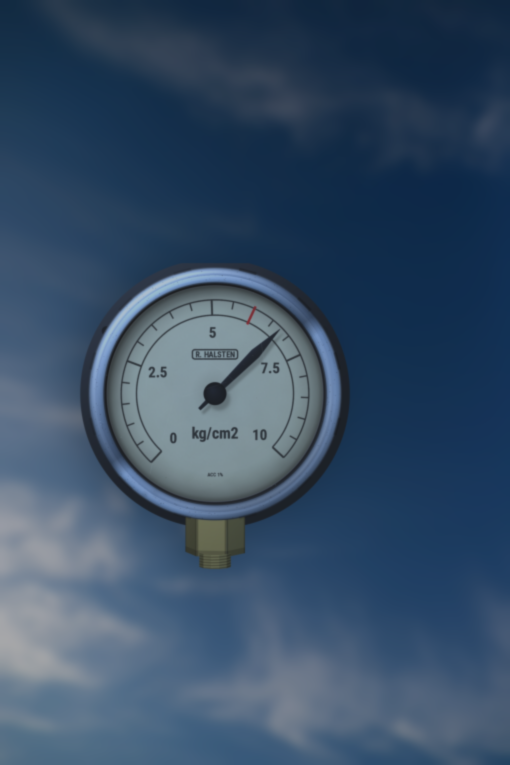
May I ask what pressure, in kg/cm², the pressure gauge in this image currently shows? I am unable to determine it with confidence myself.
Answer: 6.75 kg/cm²
